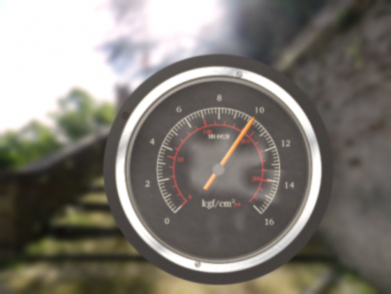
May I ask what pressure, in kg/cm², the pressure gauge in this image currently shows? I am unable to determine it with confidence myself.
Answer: 10 kg/cm²
